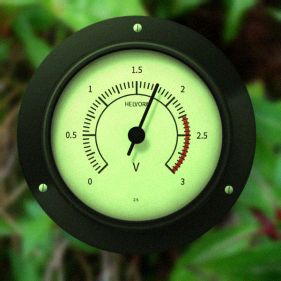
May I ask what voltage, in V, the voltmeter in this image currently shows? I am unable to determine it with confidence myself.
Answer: 1.75 V
